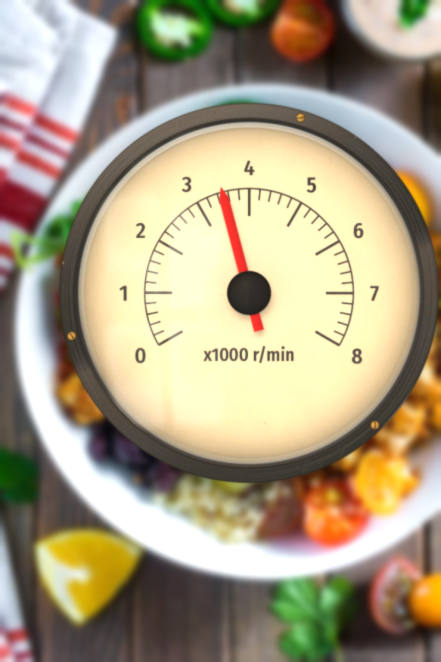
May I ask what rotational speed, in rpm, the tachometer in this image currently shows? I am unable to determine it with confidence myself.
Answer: 3500 rpm
